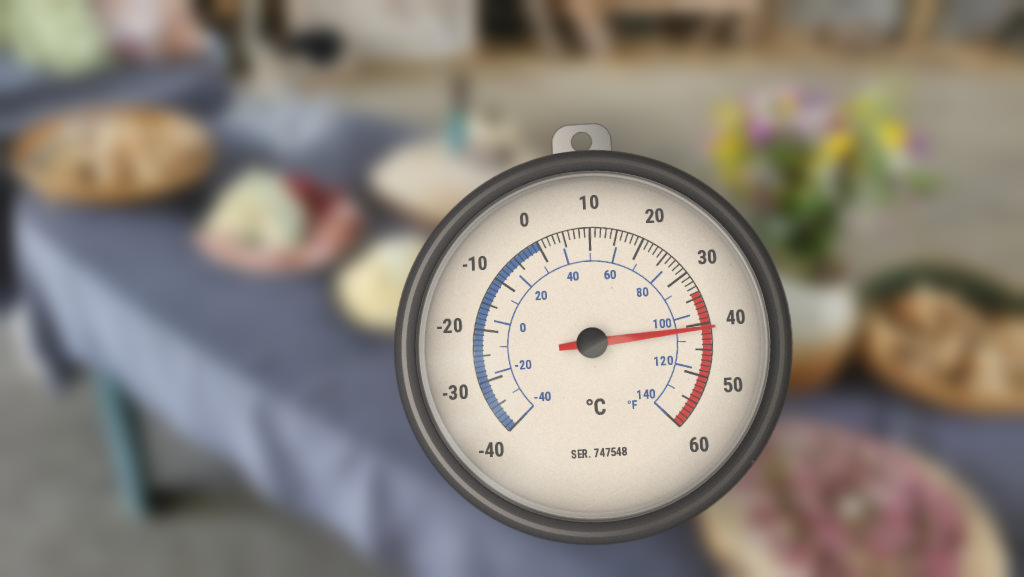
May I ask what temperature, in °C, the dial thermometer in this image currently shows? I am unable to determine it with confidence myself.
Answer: 41 °C
